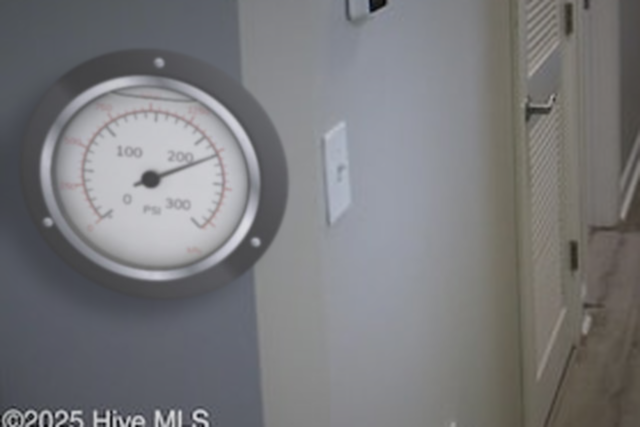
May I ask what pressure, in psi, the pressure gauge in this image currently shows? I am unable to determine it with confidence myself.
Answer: 220 psi
